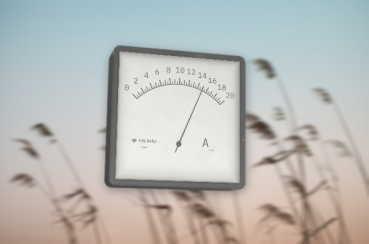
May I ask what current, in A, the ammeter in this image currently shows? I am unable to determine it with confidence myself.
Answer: 15 A
